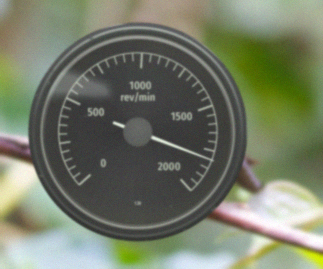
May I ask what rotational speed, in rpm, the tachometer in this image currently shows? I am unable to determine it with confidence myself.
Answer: 1800 rpm
